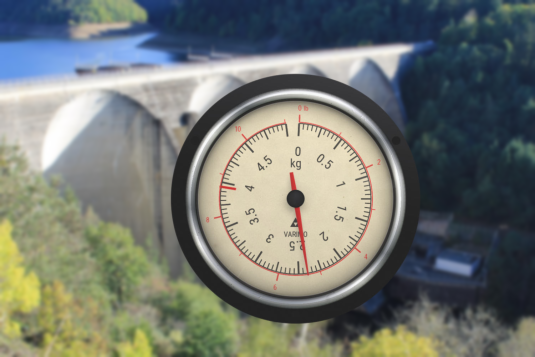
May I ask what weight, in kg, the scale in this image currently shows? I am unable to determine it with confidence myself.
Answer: 2.4 kg
